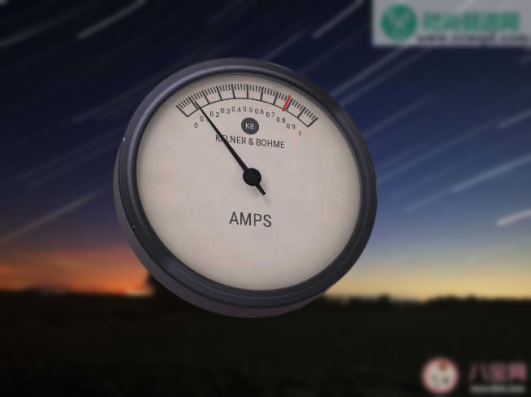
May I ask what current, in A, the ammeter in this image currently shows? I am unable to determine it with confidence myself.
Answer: 0.1 A
